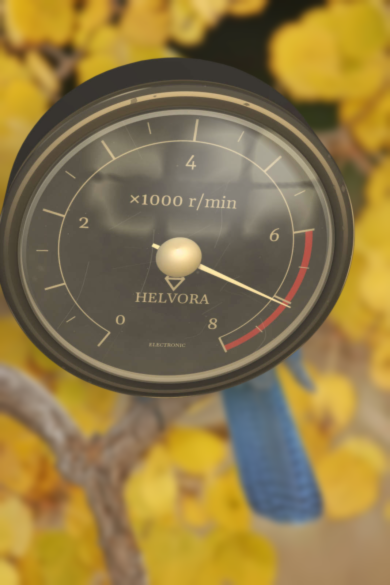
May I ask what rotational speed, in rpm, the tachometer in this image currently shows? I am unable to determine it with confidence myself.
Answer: 7000 rpm
